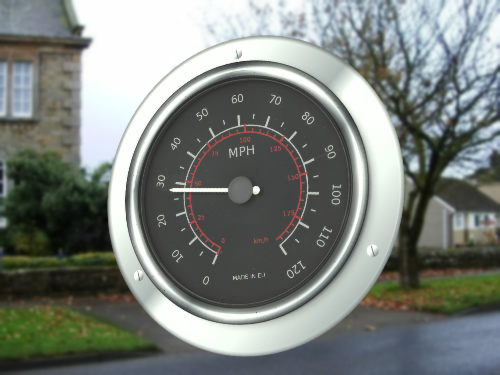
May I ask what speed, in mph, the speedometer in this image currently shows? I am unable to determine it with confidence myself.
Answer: 27.5 mph
